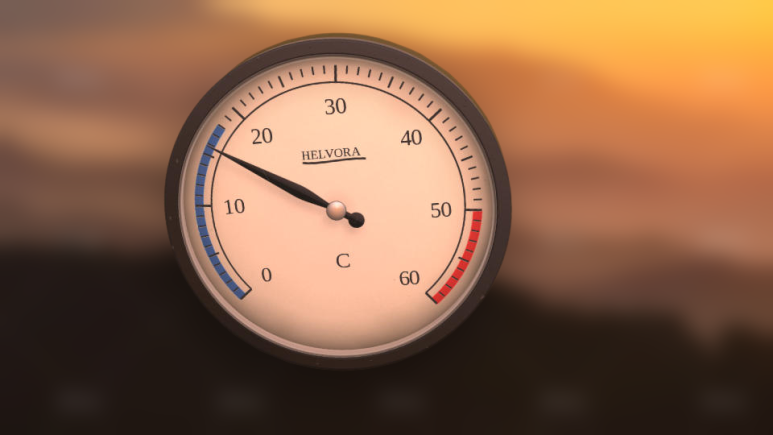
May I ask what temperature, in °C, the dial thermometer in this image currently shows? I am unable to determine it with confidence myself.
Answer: 16 °C
